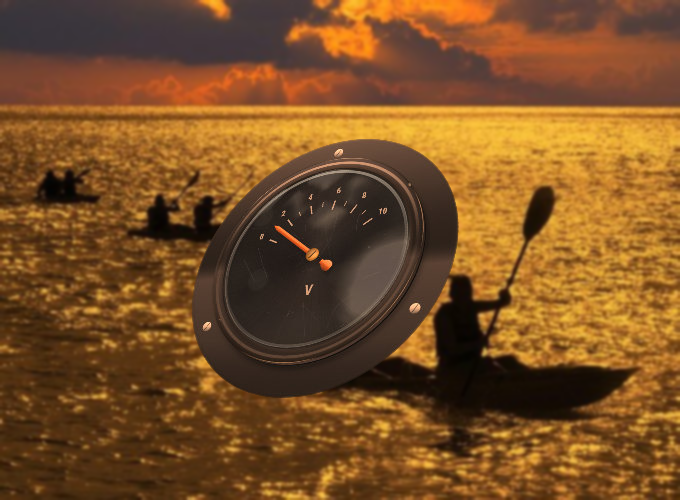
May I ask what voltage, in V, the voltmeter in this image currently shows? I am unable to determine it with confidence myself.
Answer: 1 V
